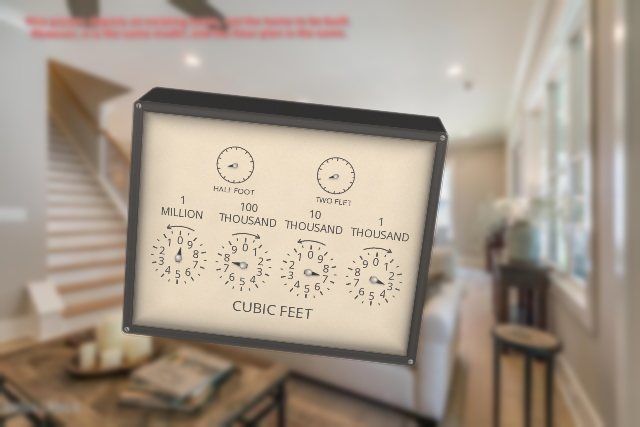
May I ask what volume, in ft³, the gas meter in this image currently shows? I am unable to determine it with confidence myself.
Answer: 977300 ft³
